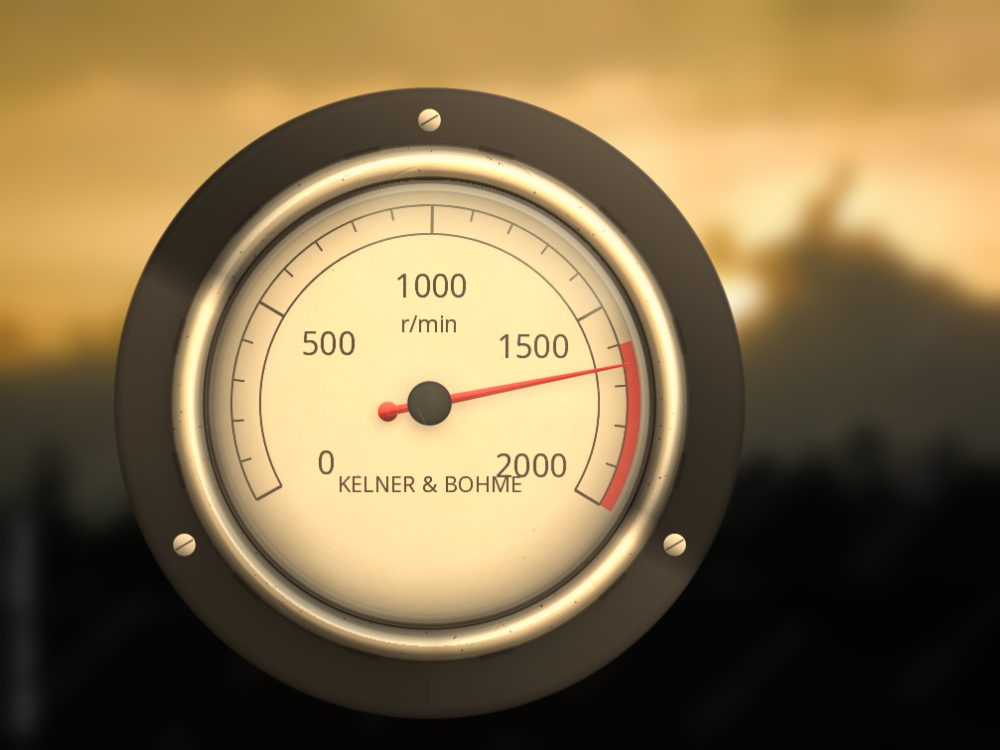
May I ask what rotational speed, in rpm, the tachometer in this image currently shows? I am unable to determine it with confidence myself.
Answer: 1650 rpm
